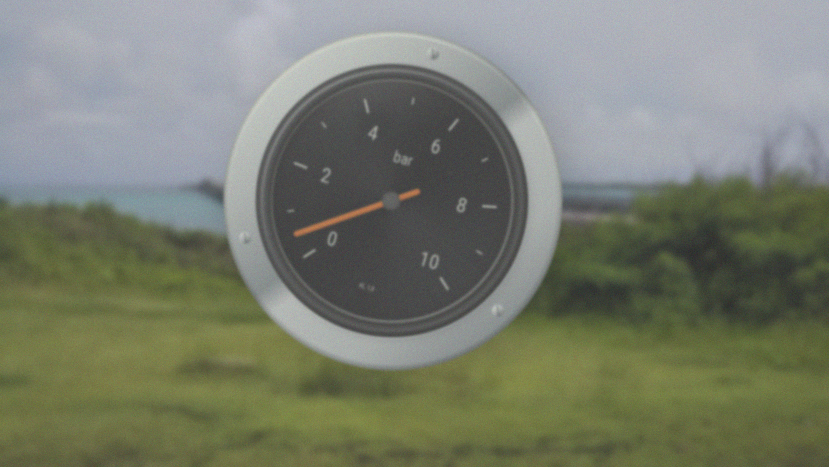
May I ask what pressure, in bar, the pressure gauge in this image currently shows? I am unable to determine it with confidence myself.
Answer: 0.5 bar
